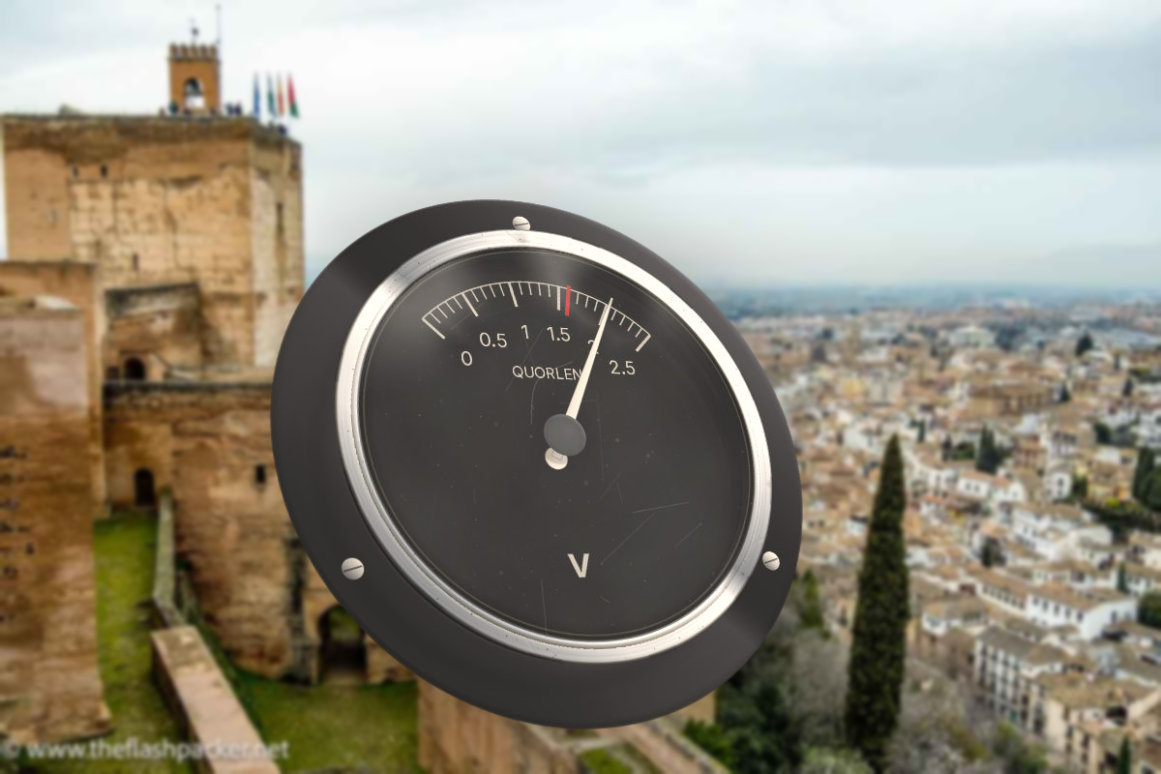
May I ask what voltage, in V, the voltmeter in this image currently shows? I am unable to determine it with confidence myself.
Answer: 2 V
